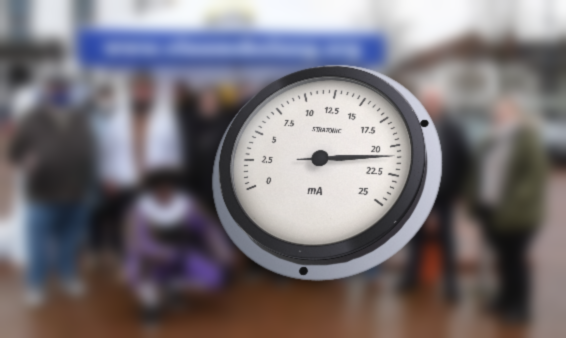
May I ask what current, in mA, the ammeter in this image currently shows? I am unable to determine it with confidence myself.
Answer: 21 mA
